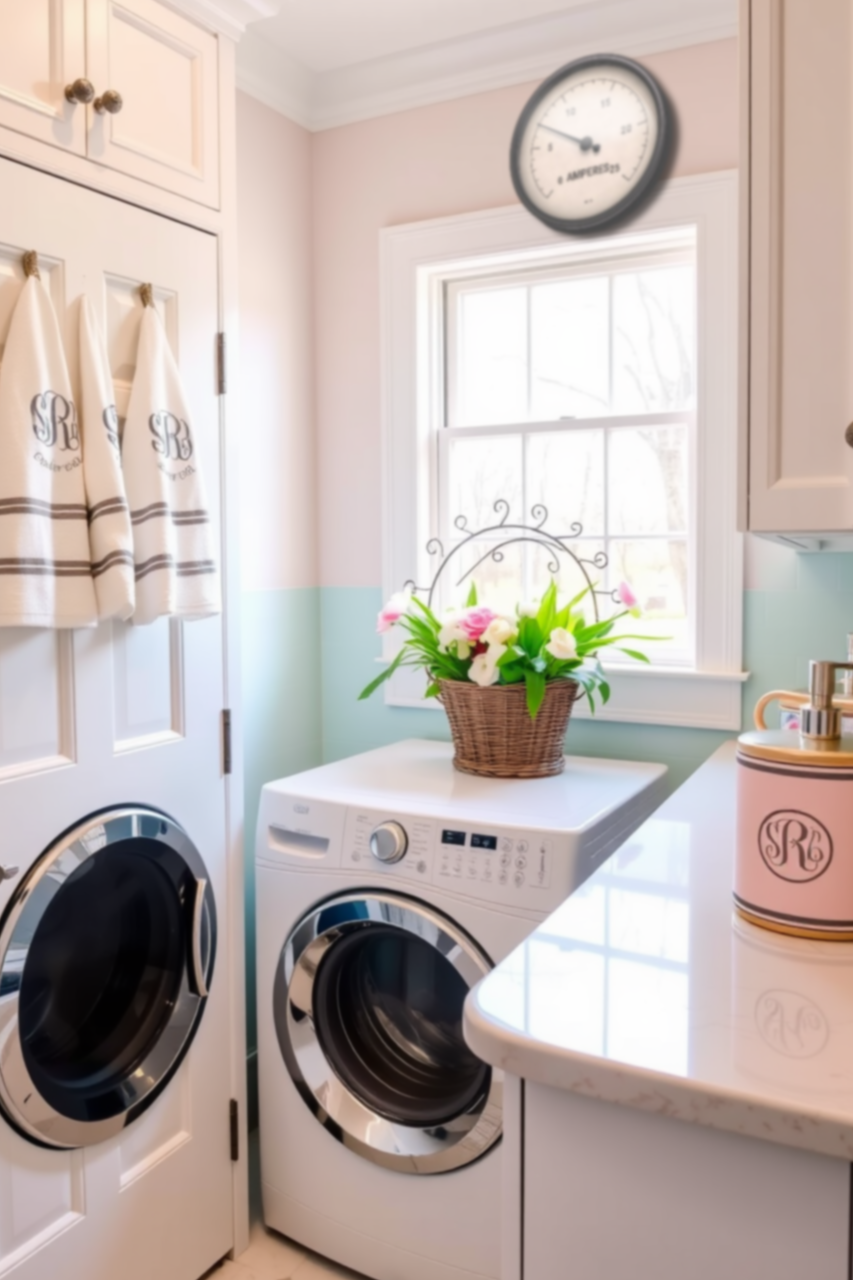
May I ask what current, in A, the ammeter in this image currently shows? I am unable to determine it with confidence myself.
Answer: 7 A
